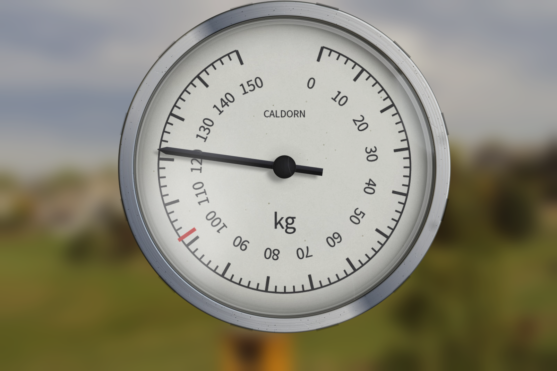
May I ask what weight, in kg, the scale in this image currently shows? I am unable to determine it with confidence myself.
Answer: 122 kg
